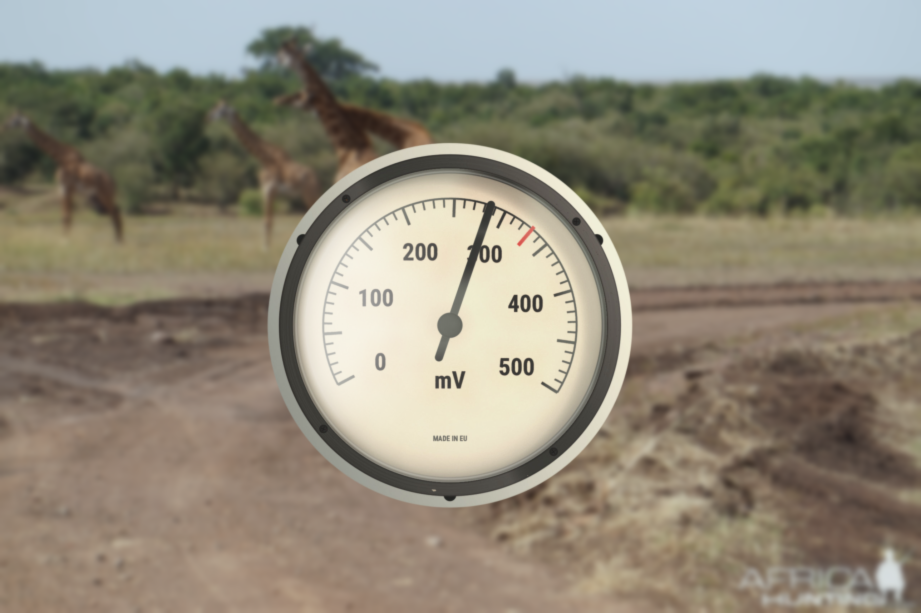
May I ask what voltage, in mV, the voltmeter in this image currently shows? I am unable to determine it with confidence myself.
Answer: 285 mV
